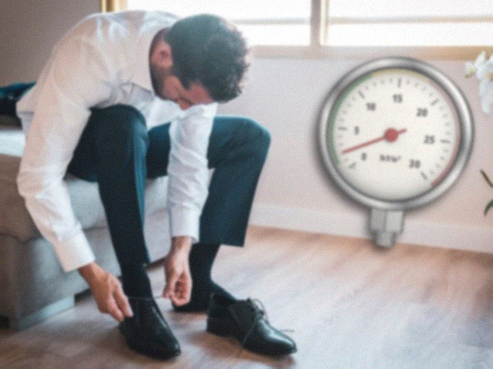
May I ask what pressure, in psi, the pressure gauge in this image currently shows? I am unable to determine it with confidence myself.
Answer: 2 psi
